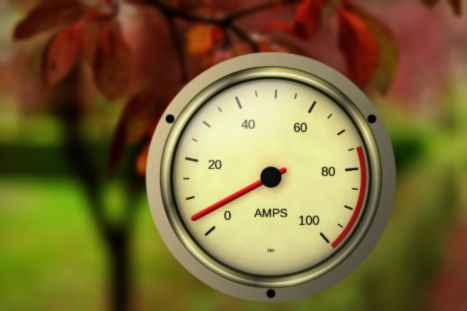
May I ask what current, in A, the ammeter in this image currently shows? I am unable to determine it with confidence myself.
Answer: 5 A
